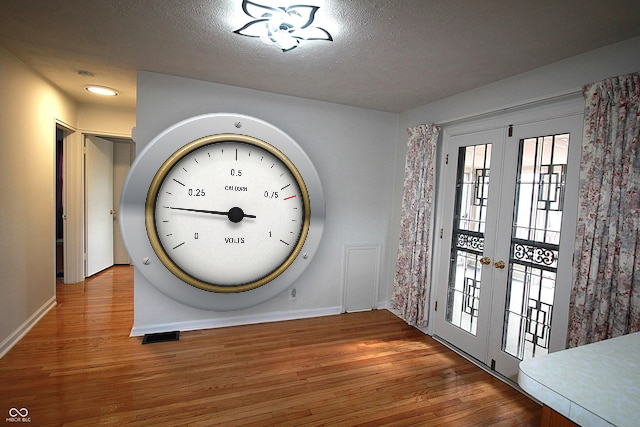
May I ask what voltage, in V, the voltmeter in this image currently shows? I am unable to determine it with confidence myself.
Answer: 0.15 V
